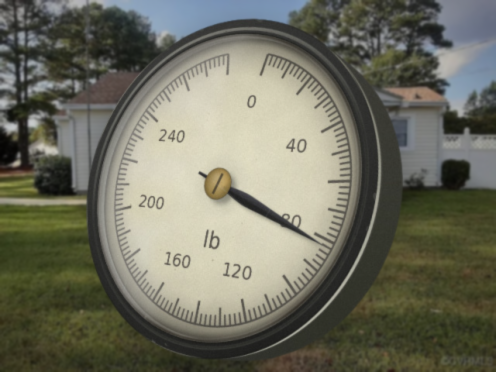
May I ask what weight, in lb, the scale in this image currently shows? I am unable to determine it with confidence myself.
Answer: 82 lb
